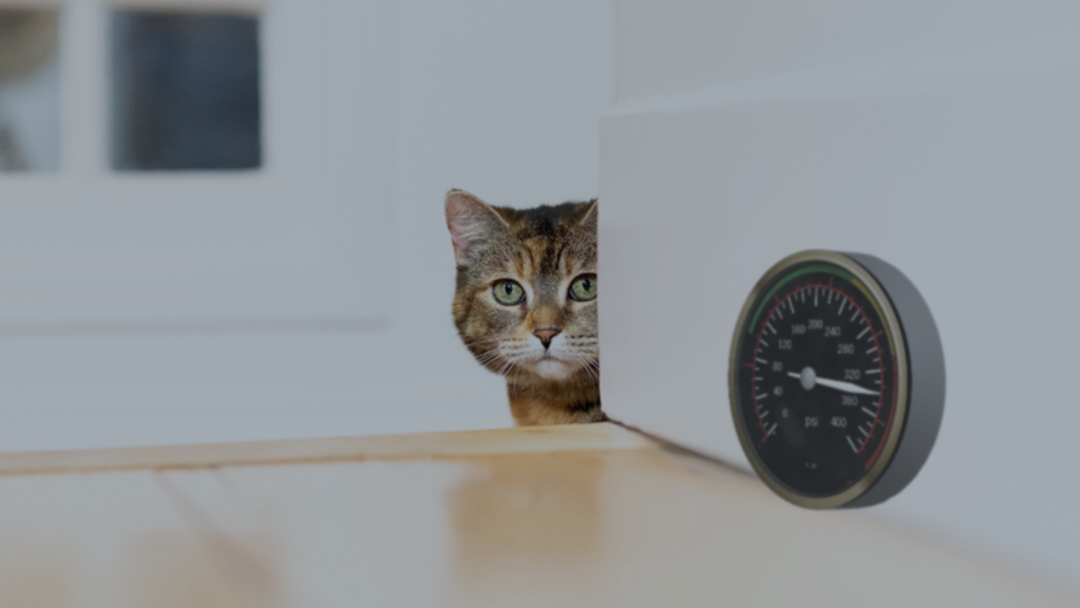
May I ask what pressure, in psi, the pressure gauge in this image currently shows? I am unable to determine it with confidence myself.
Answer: 340 psi
